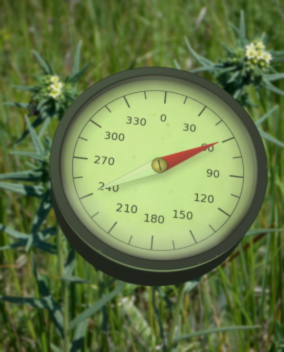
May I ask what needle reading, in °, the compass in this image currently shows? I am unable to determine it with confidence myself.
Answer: 60 °
